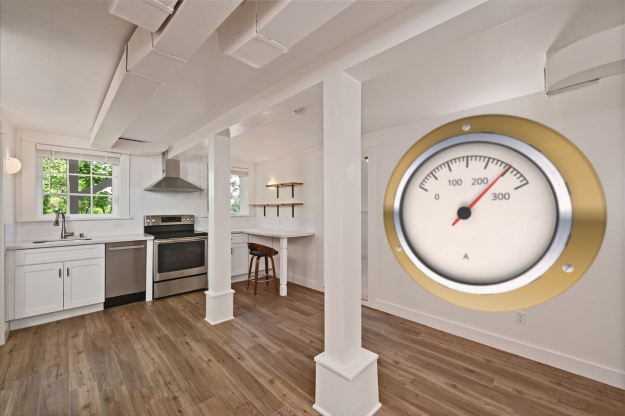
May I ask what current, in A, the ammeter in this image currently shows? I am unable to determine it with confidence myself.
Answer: 250 A
